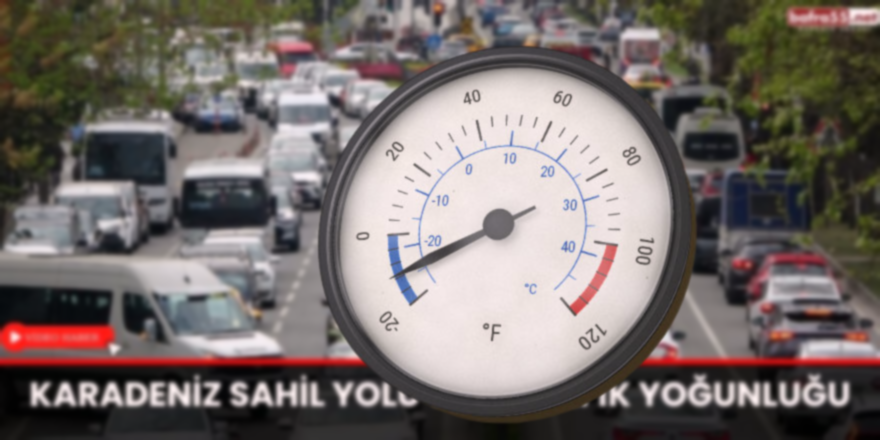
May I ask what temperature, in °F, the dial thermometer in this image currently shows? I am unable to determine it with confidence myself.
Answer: -12 °F
